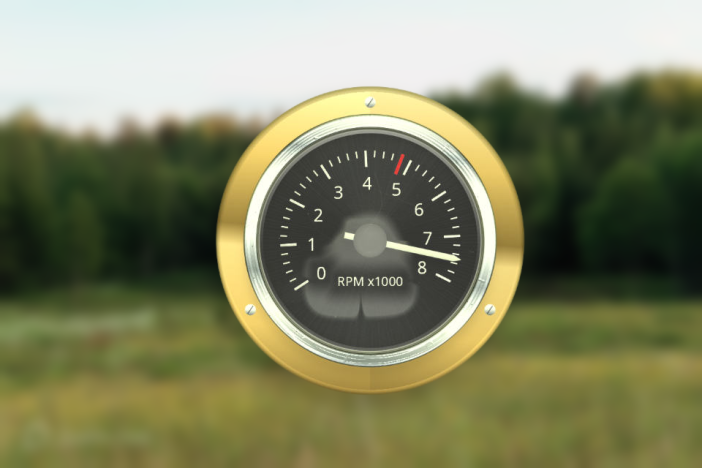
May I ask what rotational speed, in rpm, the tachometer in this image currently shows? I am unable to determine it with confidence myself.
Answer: 7500 rpm
